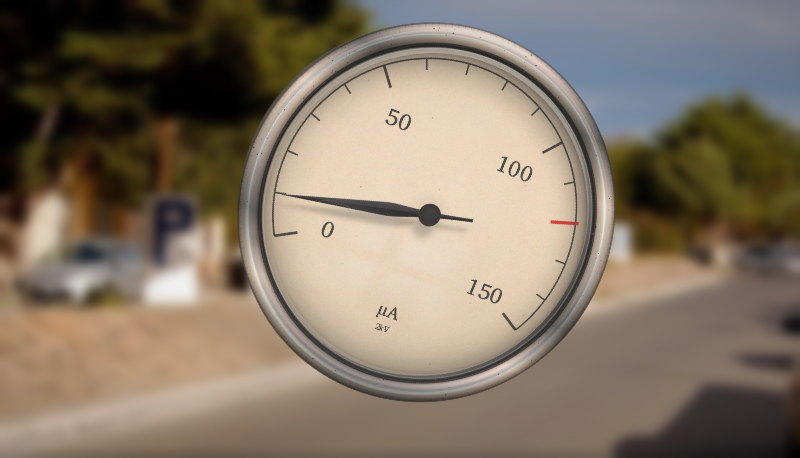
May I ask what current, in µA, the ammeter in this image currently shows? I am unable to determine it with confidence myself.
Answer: 10 µA
